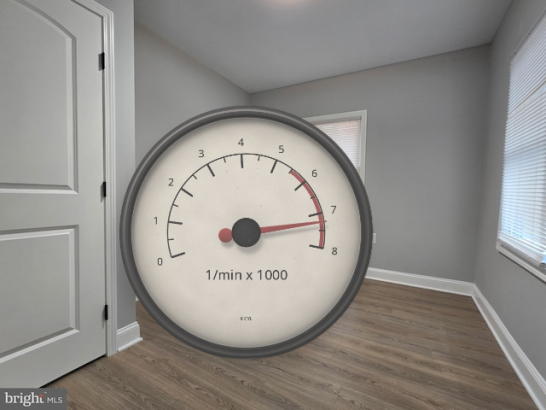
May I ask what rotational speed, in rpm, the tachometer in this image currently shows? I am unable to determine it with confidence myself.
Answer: 7250 rpm
